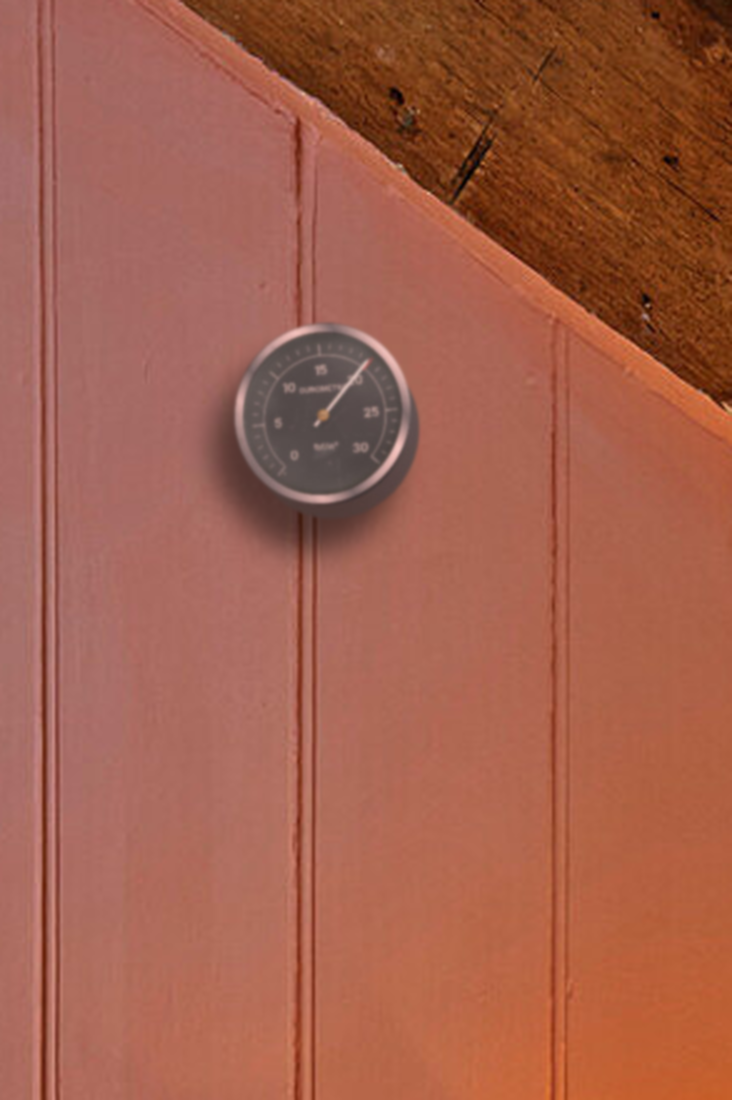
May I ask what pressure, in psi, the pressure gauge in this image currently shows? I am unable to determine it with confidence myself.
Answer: 20 psi
